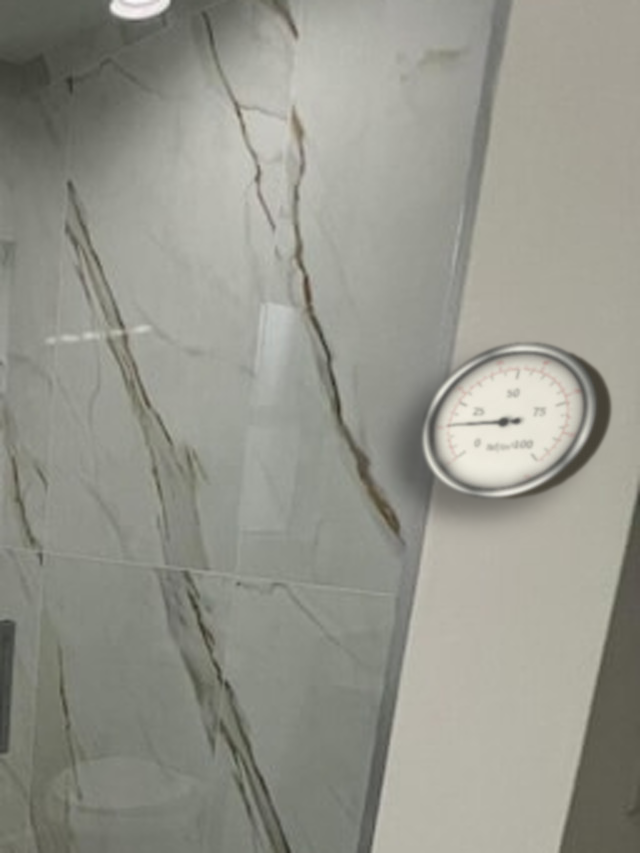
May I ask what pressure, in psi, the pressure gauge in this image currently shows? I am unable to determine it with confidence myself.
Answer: 15 psi
